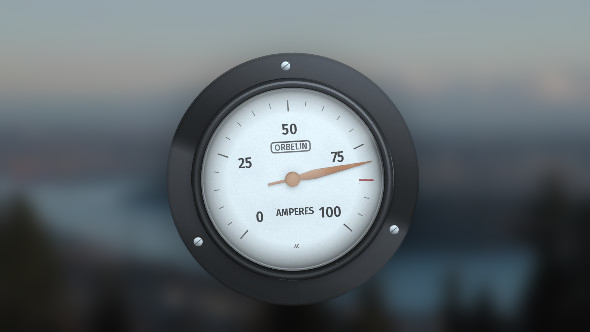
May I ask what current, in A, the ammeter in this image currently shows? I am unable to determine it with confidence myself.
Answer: 80 A
